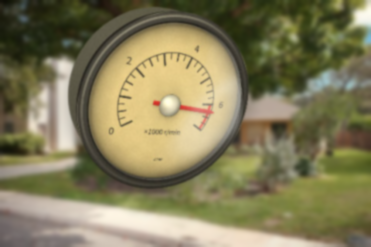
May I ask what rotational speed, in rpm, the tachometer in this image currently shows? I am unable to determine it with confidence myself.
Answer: 6250 rpm
